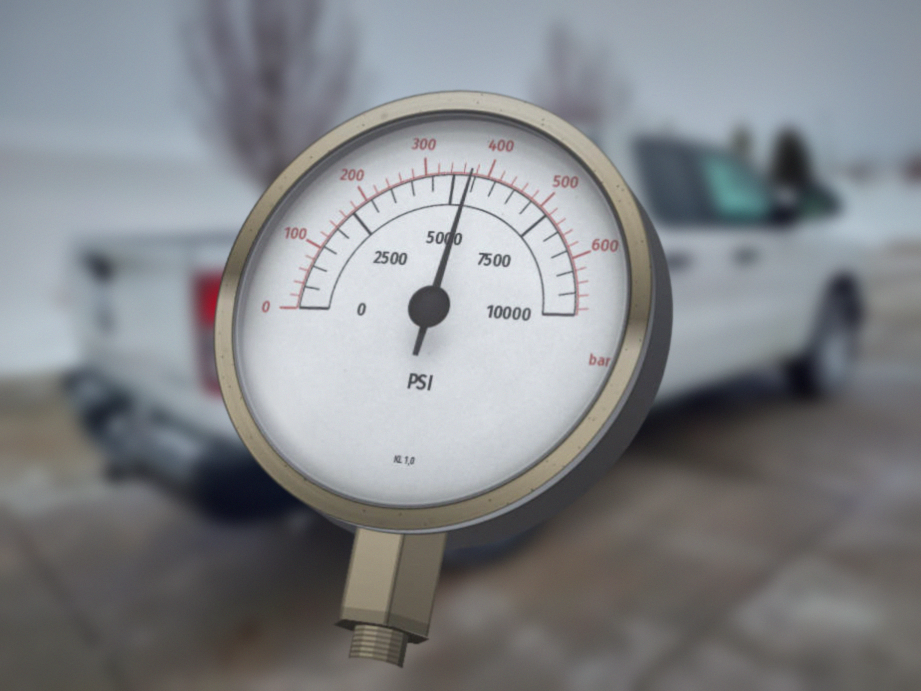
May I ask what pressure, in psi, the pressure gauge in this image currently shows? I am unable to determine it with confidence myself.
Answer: 5500 psi
